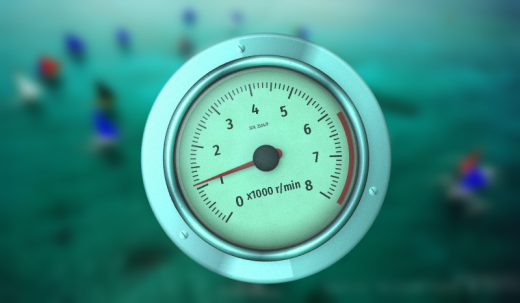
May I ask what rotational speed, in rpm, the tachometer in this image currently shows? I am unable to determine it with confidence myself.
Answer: 1100 rpm
